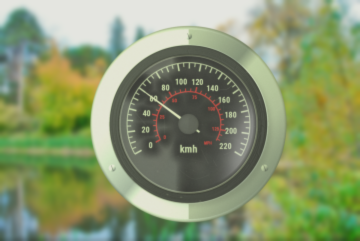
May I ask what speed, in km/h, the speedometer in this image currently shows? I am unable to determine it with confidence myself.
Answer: 60 km/h
